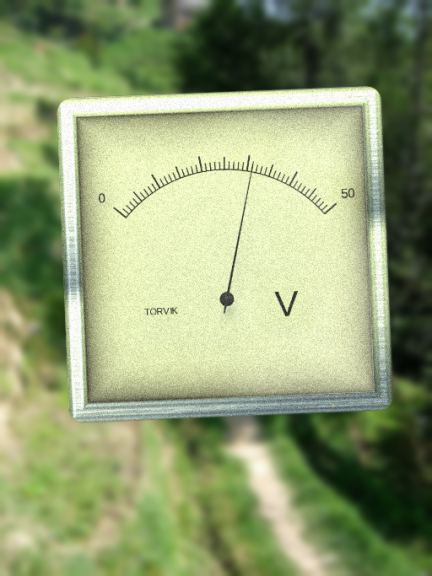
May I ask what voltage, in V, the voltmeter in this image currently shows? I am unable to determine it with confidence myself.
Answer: 31 V
